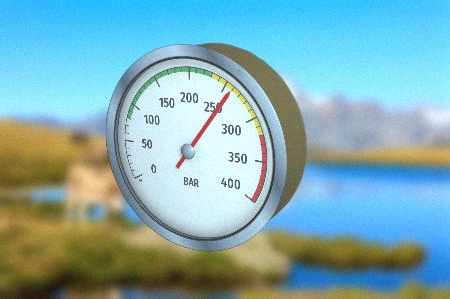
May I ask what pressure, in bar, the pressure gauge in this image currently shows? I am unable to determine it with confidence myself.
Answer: 260 bar
